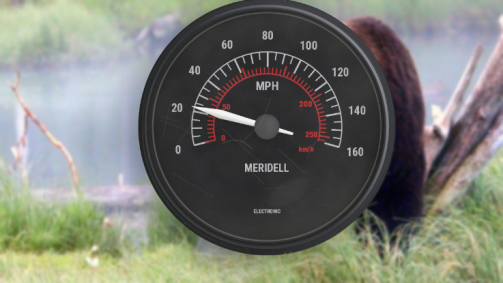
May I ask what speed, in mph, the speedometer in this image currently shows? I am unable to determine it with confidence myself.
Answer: 22.5 mph
